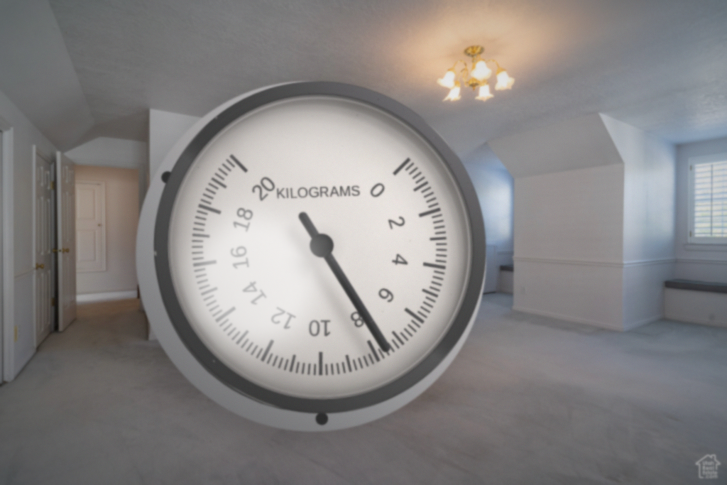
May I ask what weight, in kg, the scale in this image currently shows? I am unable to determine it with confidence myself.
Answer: 7.6 kg
